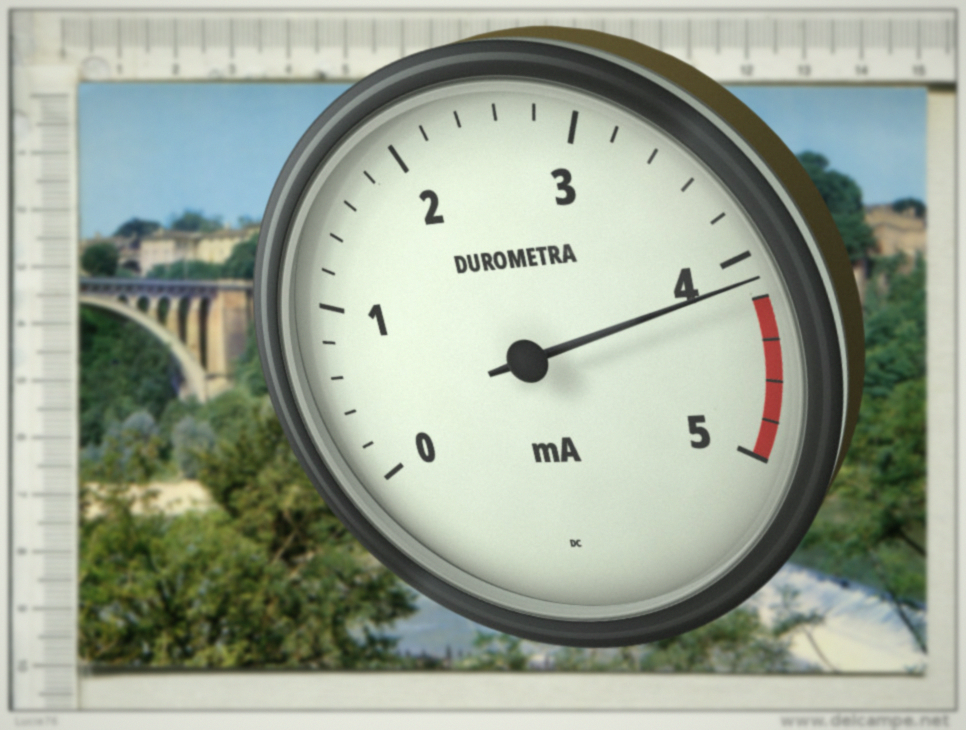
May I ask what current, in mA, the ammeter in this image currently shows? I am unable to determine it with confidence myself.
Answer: 4.1 mA
